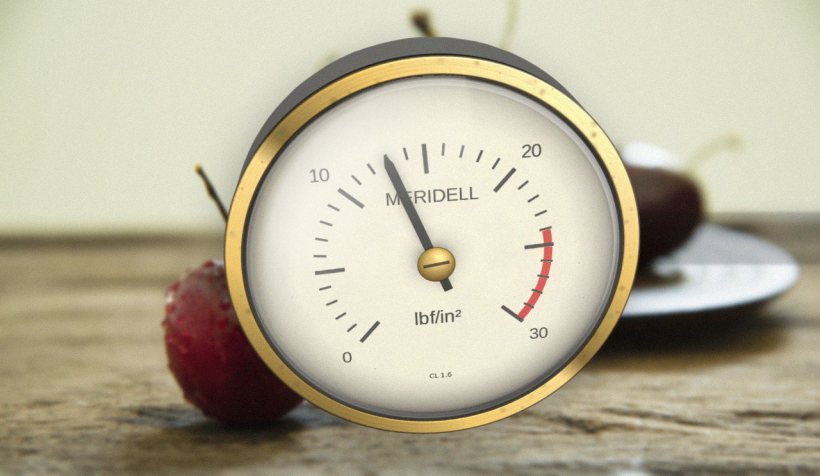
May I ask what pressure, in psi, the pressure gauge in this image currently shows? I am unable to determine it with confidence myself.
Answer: 13 psi
